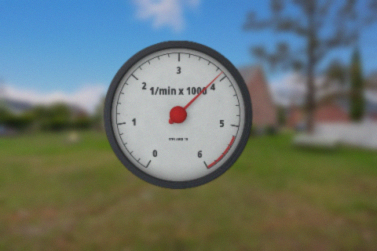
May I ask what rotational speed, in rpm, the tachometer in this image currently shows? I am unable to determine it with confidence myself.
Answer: 3900 rpm
